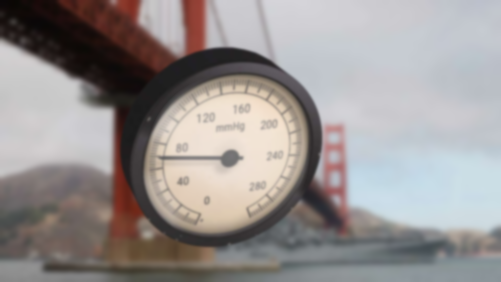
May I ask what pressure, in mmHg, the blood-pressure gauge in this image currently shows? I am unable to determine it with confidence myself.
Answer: 70 mmHg
